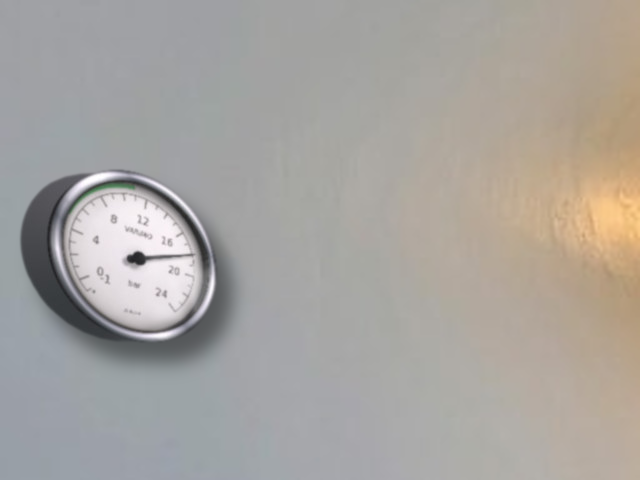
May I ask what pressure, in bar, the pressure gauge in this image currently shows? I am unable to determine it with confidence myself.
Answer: 18 bar
